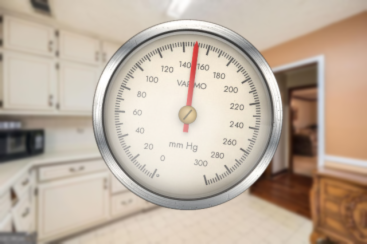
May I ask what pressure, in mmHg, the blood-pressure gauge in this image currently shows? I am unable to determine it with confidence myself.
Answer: 150 mmHg
